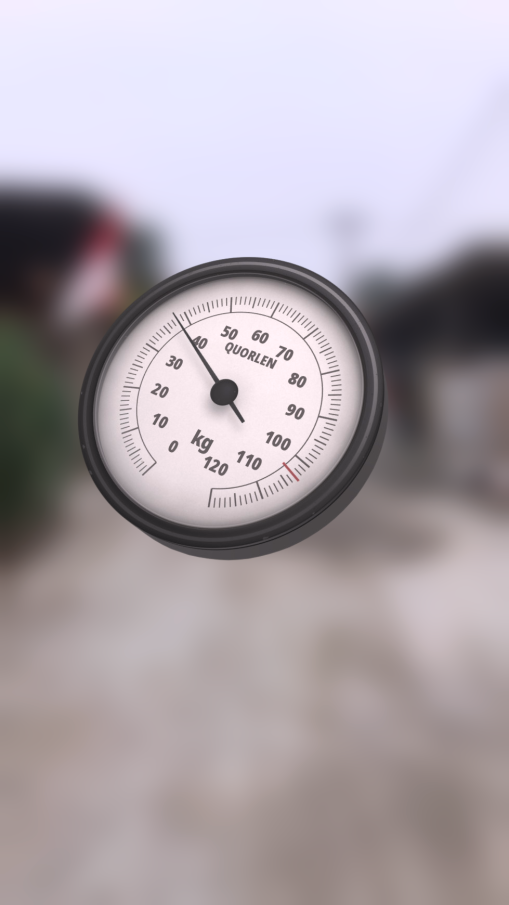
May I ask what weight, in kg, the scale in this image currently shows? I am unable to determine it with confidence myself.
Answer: 38 kg
